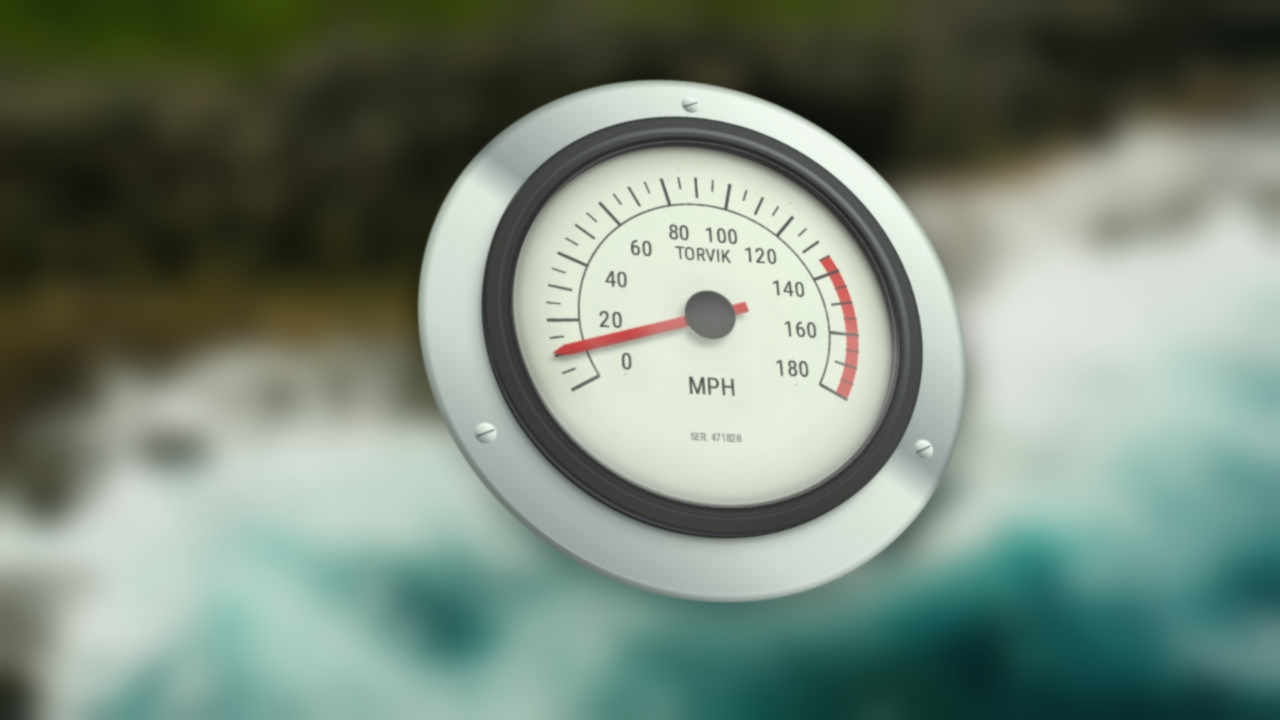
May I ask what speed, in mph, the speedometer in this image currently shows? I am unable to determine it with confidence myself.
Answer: 10 mph
